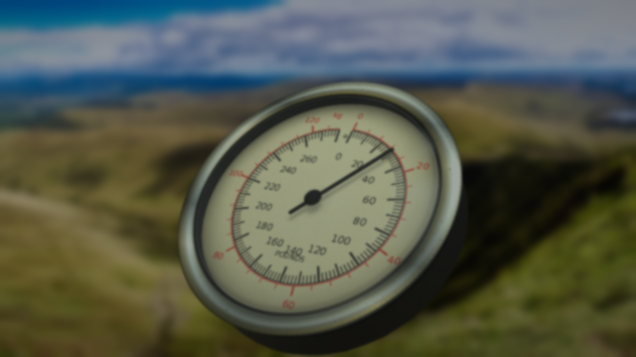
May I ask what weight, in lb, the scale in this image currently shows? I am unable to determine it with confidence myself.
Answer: 30 lb
